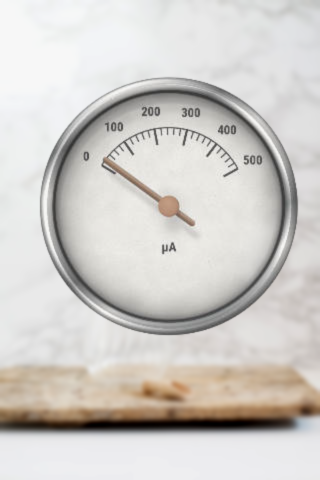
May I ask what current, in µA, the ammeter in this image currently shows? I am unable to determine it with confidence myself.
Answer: 20 µA
